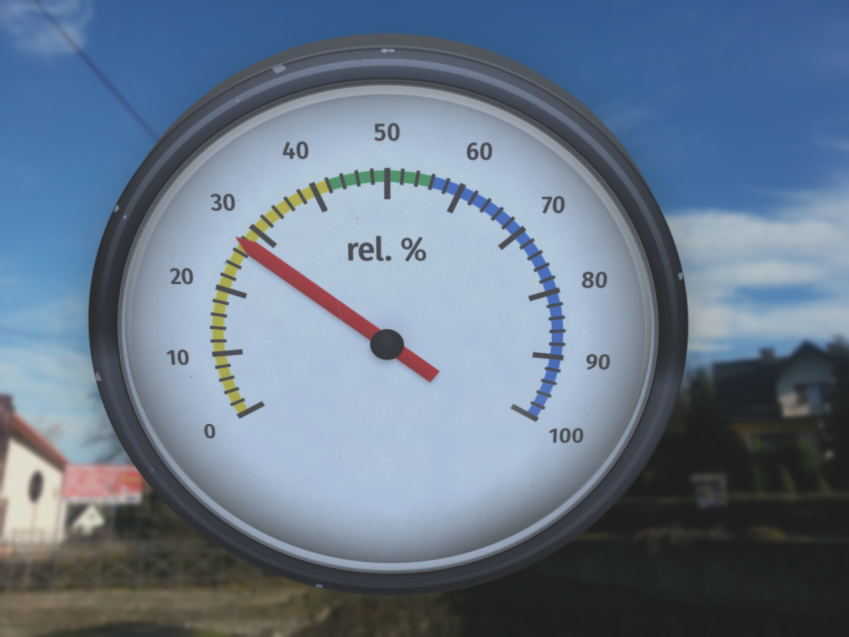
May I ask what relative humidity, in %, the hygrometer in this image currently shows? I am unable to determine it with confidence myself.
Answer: 28 %
